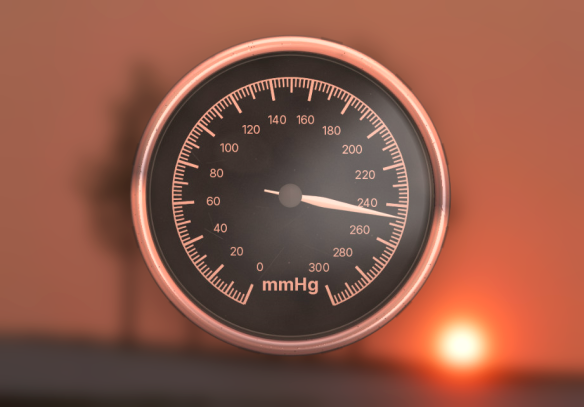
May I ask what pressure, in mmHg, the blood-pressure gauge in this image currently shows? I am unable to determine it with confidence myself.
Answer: 246 mmHg
